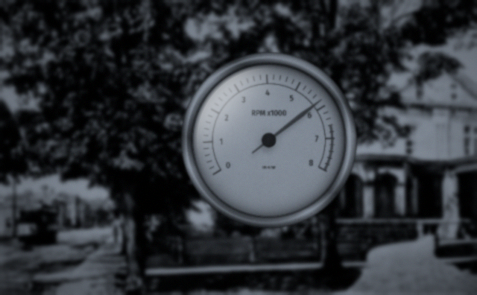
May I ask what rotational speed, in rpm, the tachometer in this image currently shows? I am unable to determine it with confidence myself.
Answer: 5800 rpm
